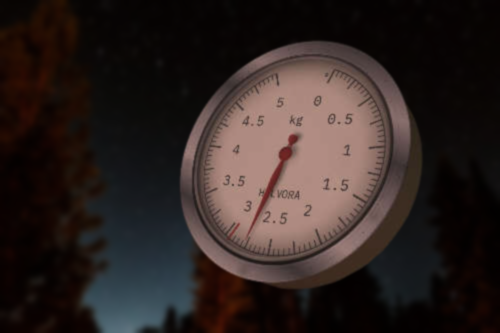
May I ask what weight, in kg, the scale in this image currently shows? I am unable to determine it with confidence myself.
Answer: 2.75 kg
